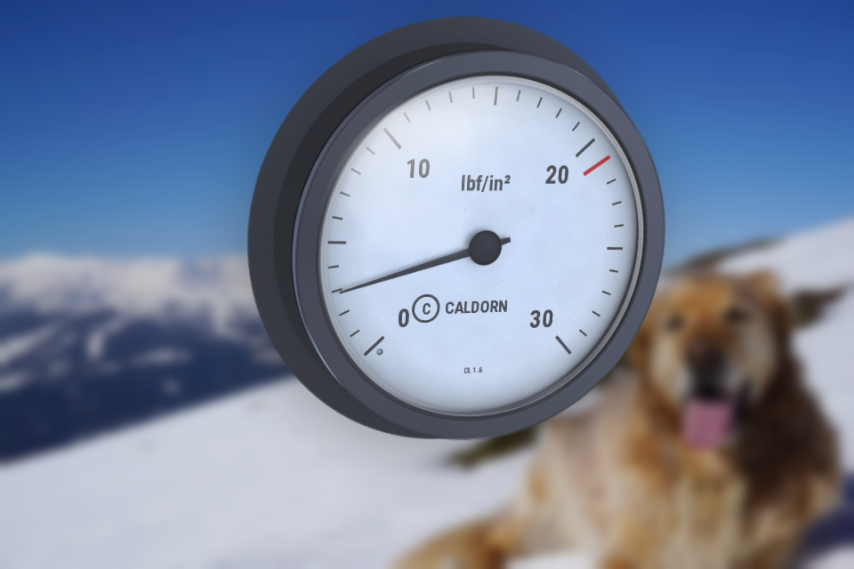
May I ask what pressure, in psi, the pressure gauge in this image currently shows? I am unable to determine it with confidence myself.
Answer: 3 psi
